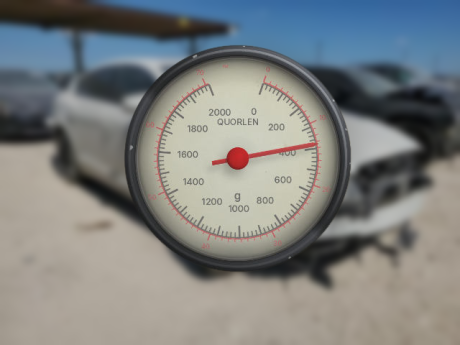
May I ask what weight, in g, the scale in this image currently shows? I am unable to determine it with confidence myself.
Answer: 380 g
